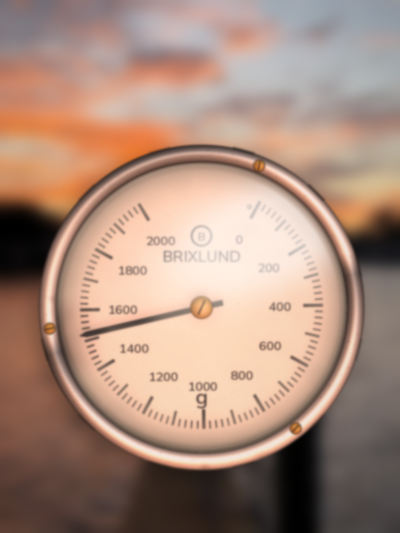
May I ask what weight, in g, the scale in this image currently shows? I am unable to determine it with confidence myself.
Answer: 1520 g
